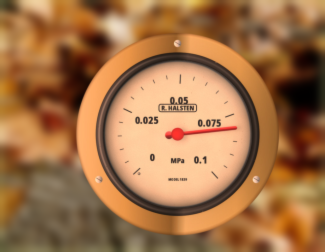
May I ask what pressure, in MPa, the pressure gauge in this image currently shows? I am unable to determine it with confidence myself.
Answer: 0.08 MPa
